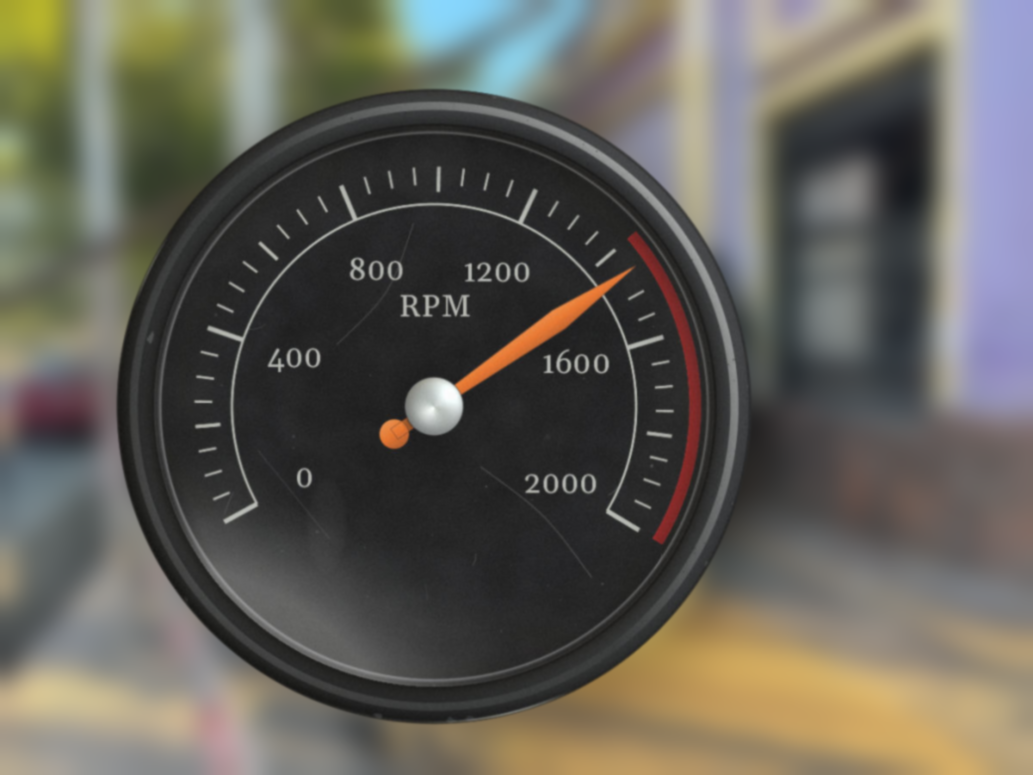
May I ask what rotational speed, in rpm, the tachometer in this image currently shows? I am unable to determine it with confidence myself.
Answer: 1450 rpm
